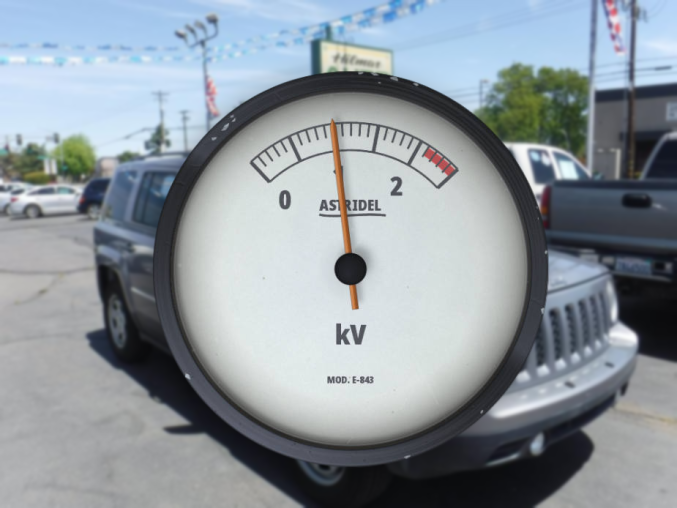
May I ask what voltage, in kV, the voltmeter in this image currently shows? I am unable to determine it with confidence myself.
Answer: 1 kV
